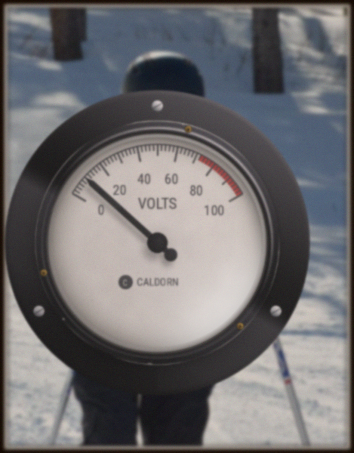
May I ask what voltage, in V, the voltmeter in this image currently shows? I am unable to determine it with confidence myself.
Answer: 10 V
